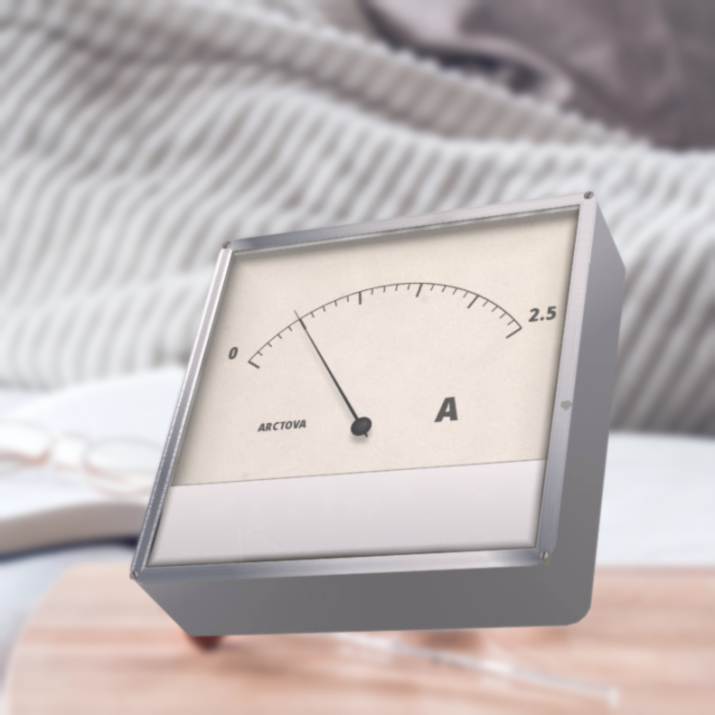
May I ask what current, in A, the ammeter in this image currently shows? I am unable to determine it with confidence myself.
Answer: 0.5 A
